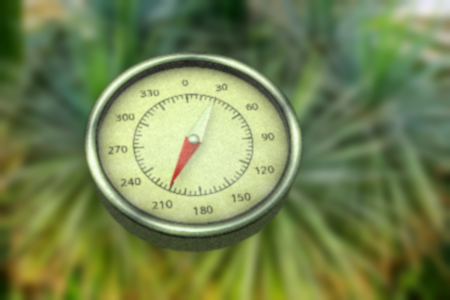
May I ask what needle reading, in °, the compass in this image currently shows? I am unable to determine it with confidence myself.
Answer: 210 °
